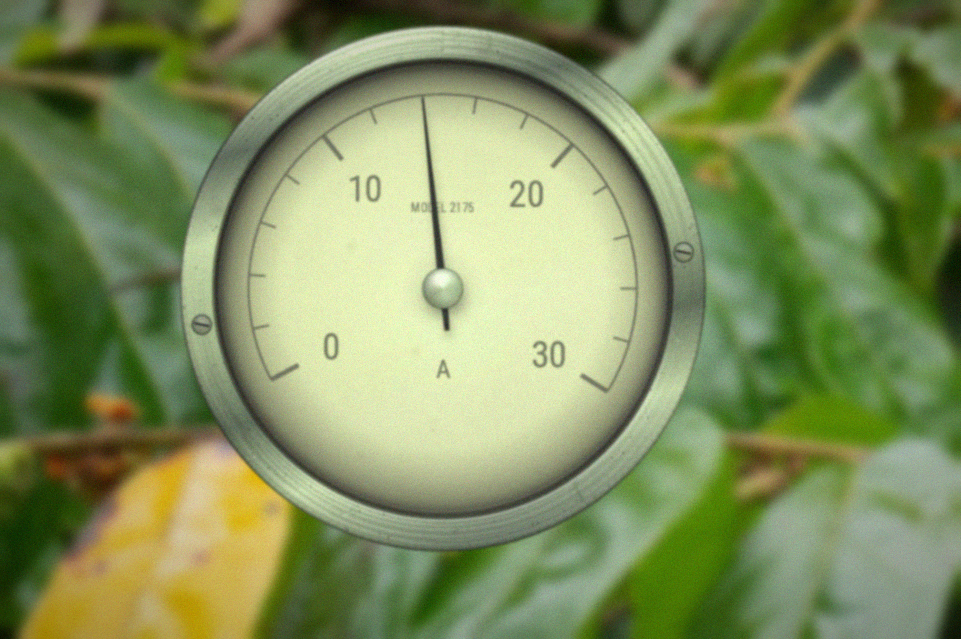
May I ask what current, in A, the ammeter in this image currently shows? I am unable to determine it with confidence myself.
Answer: 14 A
